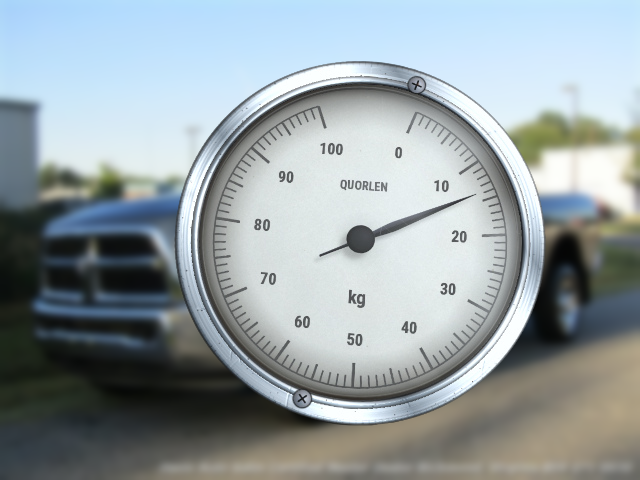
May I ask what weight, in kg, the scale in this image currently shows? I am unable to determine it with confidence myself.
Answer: 14 kg
